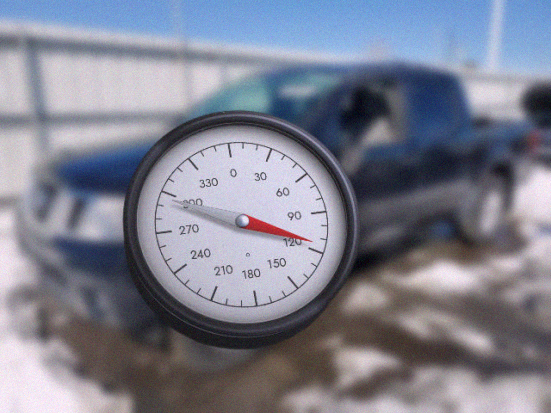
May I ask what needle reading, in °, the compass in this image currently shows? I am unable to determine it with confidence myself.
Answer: 115 °
